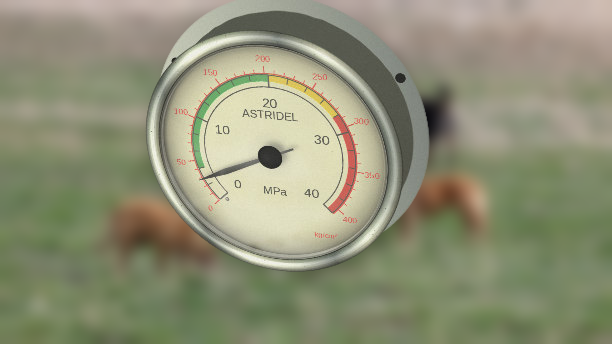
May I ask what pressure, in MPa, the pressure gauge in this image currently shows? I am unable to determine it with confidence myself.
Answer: 3 MPa
